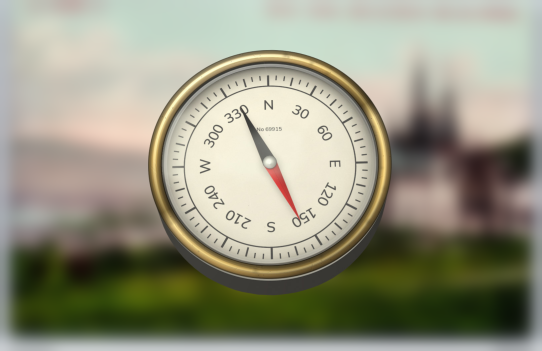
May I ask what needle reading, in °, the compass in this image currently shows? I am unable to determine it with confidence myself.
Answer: 155 °
